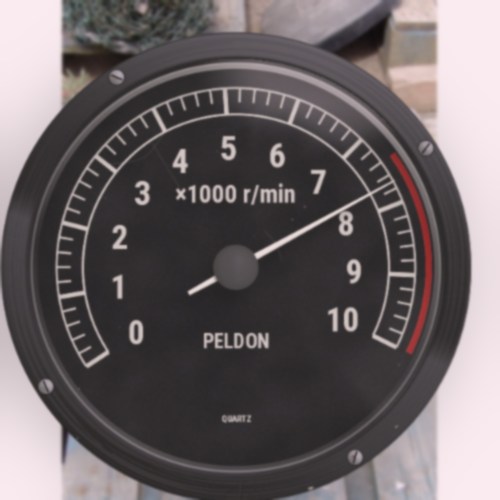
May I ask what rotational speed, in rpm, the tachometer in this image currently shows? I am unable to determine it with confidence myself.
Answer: 7700 rpm
